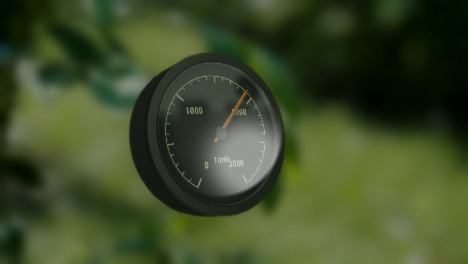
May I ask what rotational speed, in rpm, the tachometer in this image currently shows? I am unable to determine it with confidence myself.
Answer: 1900 rpm
